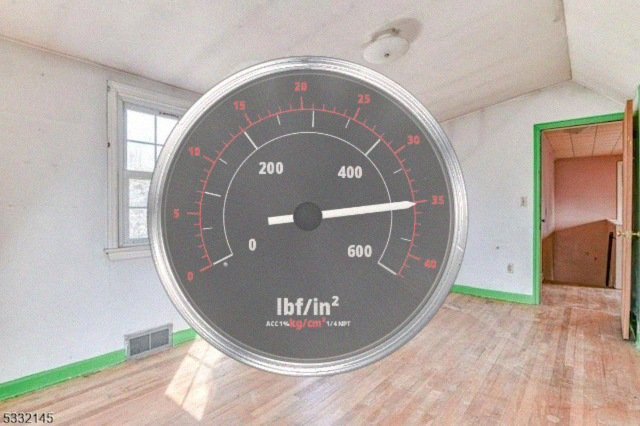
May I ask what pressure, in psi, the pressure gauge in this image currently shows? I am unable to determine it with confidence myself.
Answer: 500 psi
